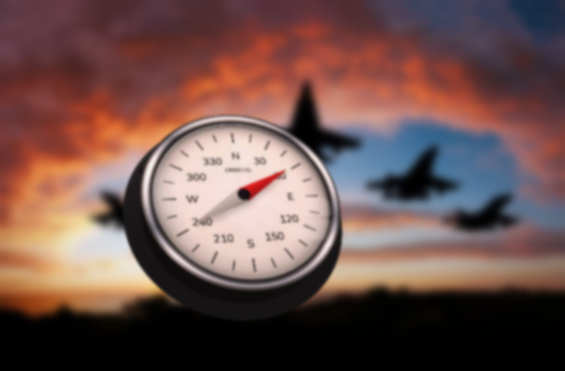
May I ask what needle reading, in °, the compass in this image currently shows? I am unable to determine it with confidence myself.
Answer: 60 °
